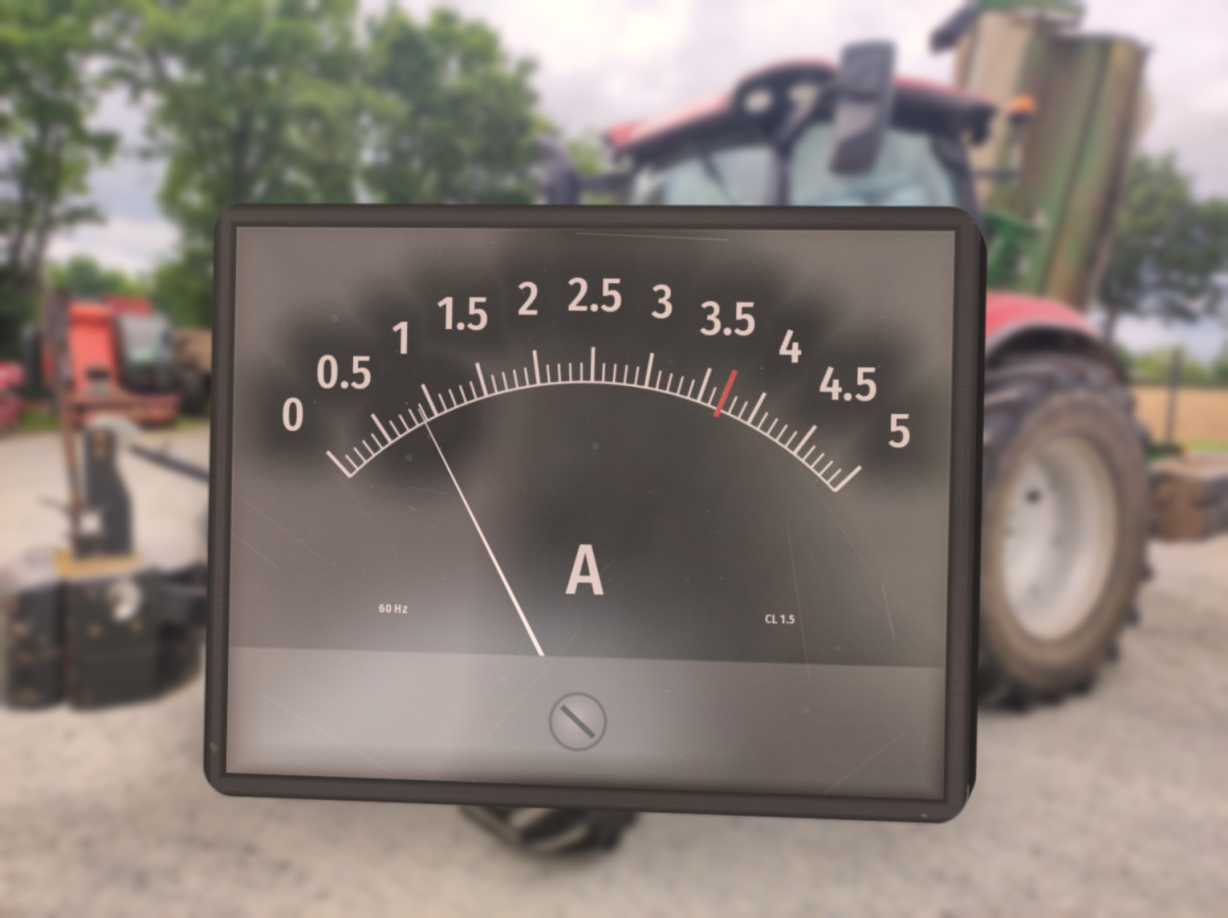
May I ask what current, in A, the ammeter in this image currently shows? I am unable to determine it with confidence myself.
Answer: 0.9 A
